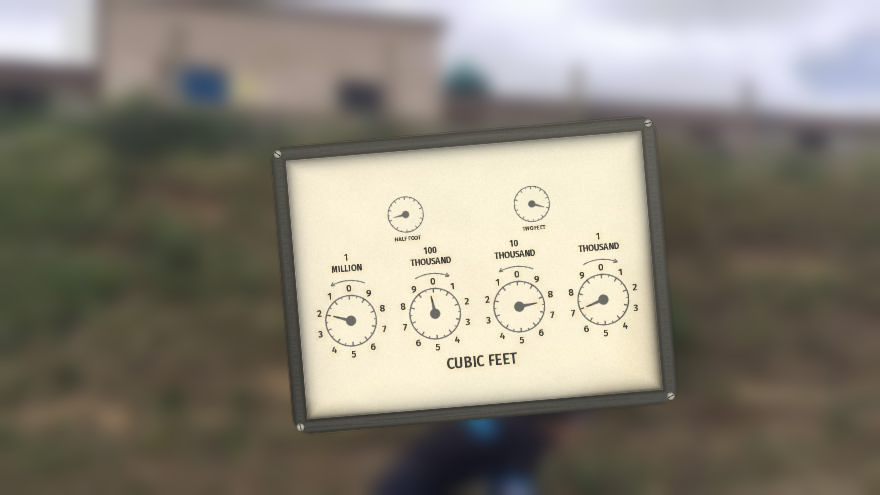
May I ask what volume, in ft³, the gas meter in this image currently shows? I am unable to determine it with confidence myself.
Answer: 197700 ft³
